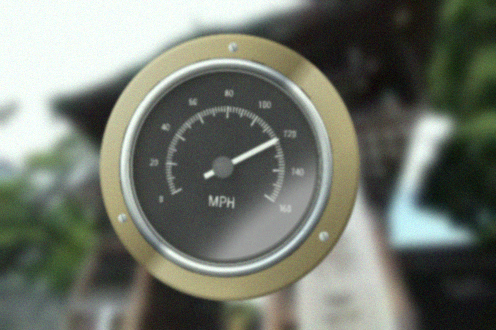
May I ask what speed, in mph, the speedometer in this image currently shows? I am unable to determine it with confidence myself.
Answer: 120 mph
